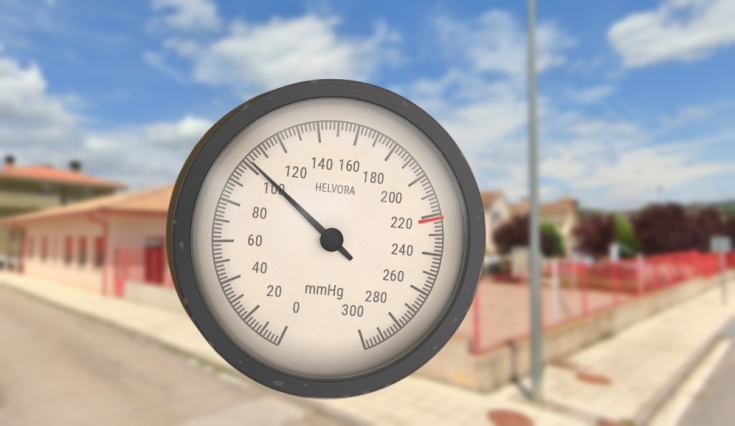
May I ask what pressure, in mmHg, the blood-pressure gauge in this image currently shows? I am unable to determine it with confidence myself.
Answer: 102 mmHg
